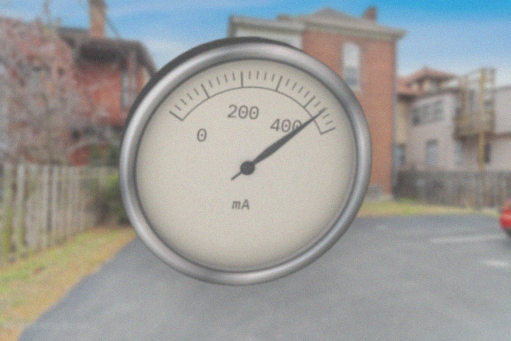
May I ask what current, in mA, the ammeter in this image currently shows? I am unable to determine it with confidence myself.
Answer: 440 mA
